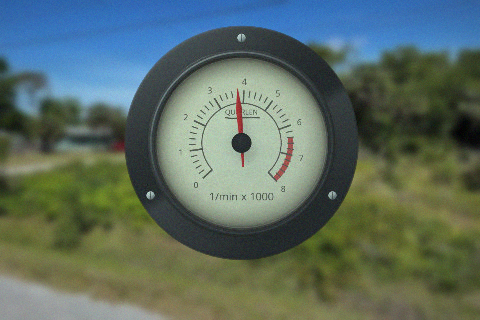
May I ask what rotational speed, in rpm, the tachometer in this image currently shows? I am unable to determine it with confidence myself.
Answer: 3800 rpm
